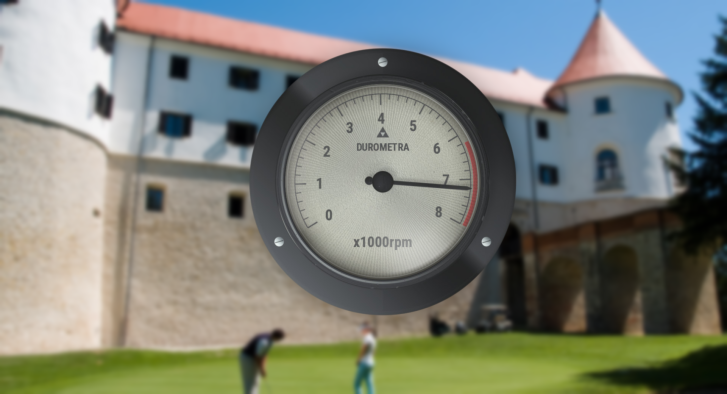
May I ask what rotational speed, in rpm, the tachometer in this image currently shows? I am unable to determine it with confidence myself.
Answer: 7200 rpm
